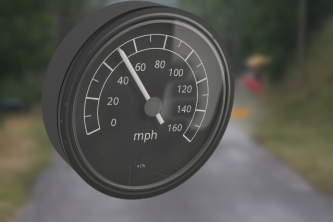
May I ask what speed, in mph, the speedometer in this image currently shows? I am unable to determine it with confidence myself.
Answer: 50 mph
